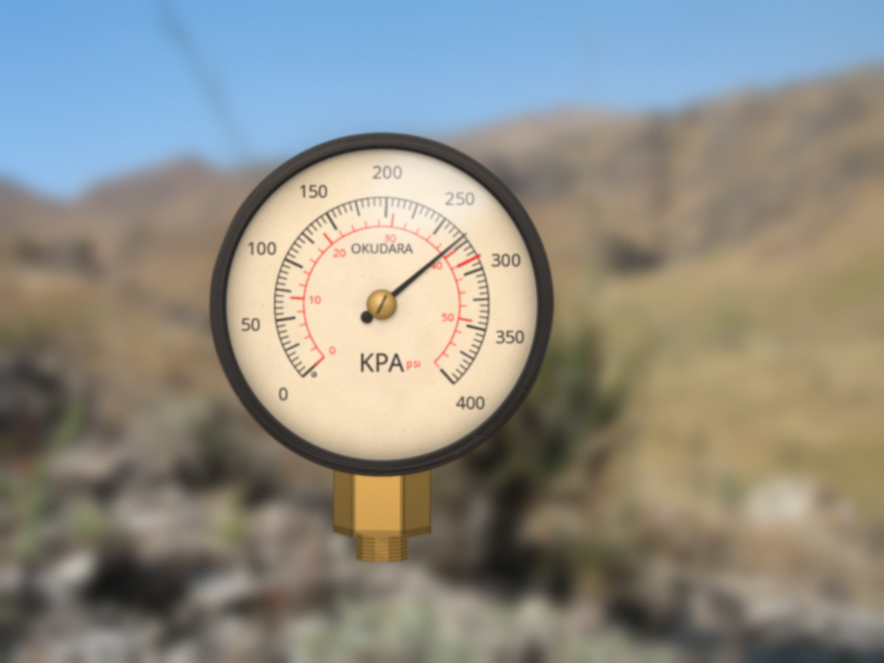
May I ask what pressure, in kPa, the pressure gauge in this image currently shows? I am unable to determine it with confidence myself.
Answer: 270 kPa
